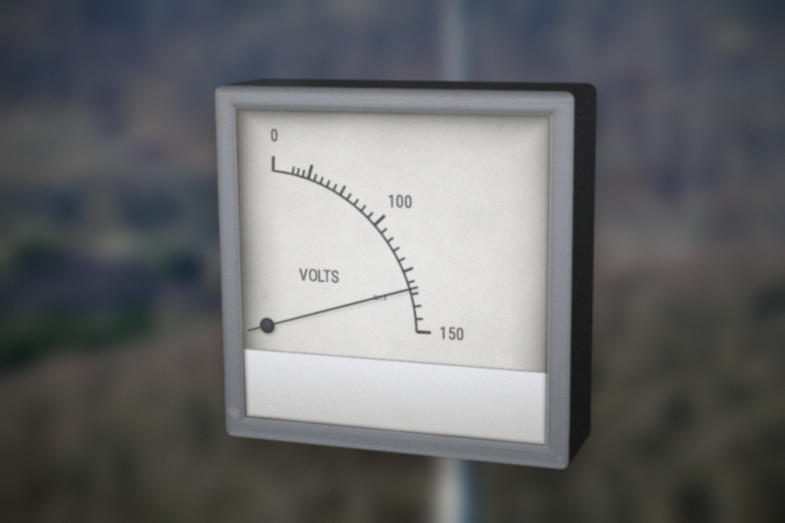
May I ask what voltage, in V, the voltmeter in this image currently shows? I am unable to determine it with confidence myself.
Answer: 132.5 V
